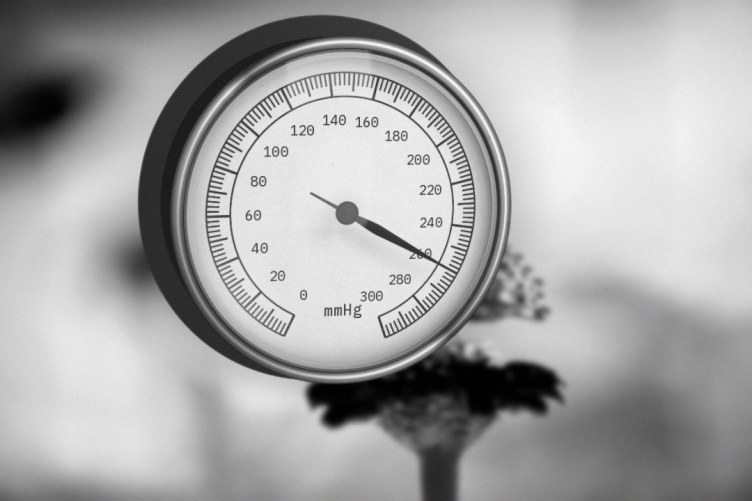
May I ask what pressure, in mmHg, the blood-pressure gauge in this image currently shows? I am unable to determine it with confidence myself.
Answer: 260 mmHg
